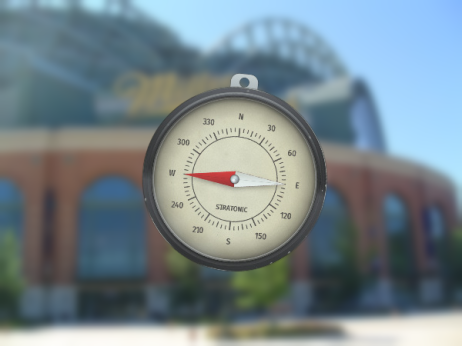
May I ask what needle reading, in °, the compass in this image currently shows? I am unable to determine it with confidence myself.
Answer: 270 °
